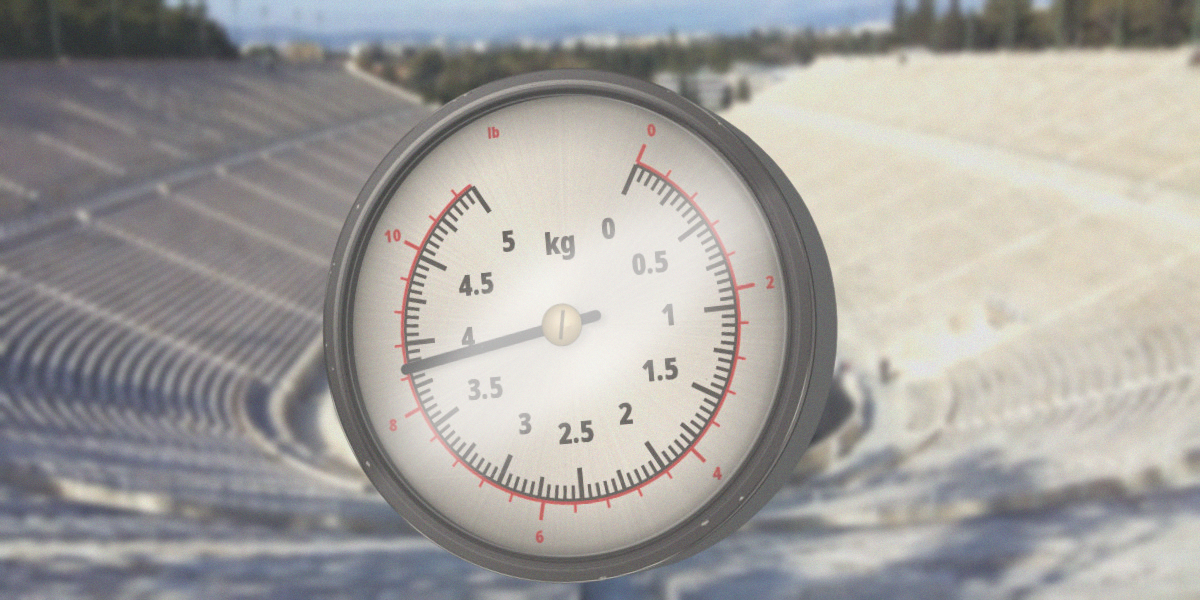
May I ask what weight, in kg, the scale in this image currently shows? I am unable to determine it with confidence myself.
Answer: 3.85 kg
